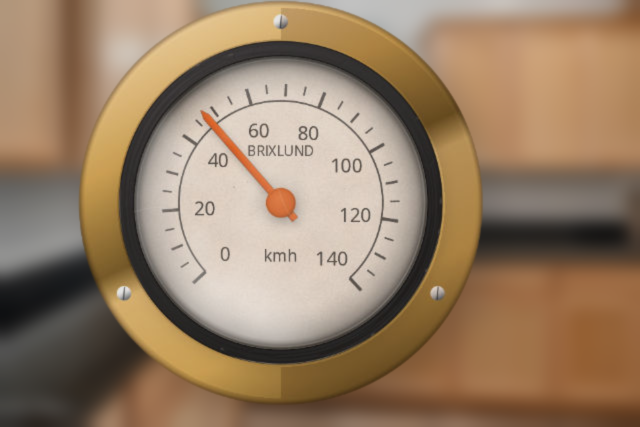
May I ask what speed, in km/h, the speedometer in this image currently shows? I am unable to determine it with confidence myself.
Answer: 47.5 km/h
